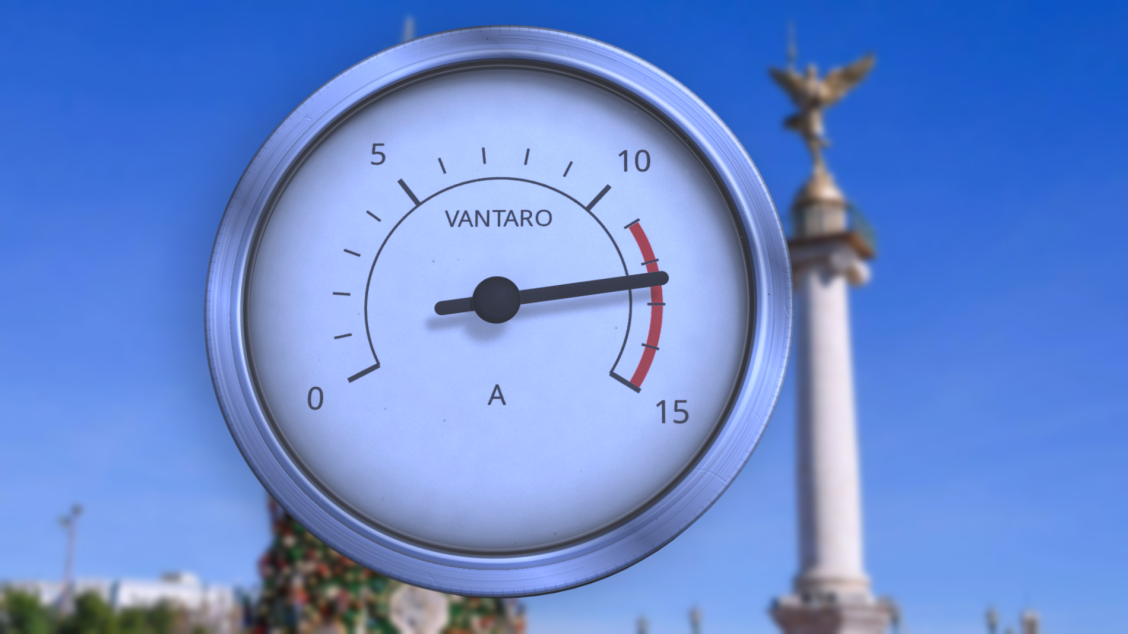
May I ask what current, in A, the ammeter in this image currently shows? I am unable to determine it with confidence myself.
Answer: 12.5 A
